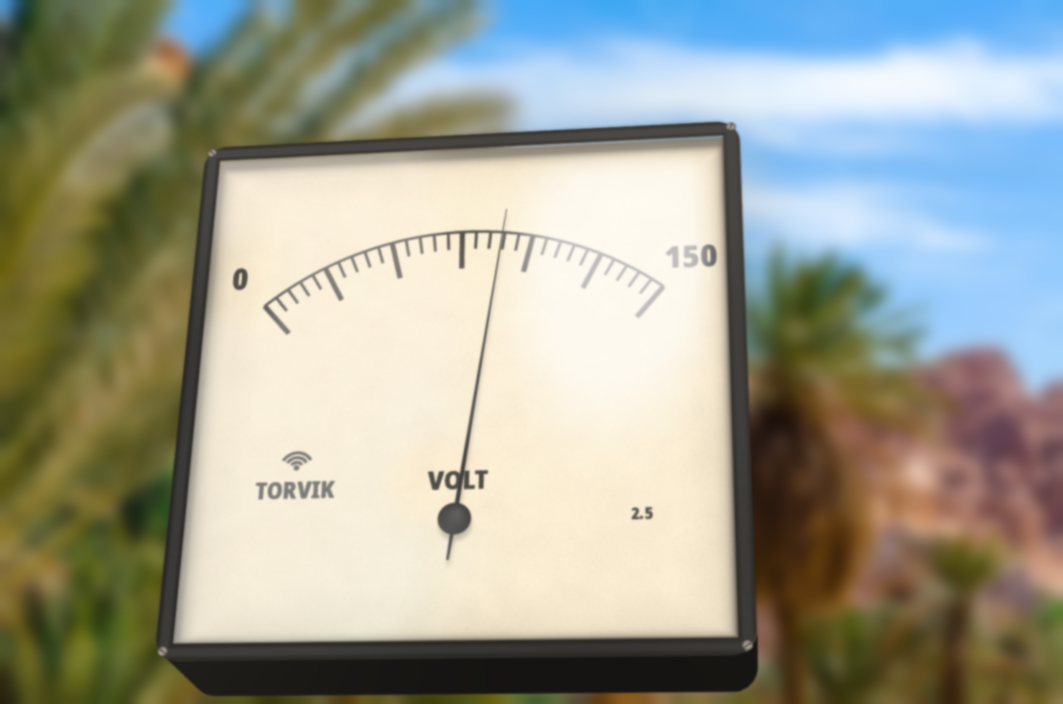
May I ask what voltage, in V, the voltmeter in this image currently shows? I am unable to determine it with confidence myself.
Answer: 90 V
